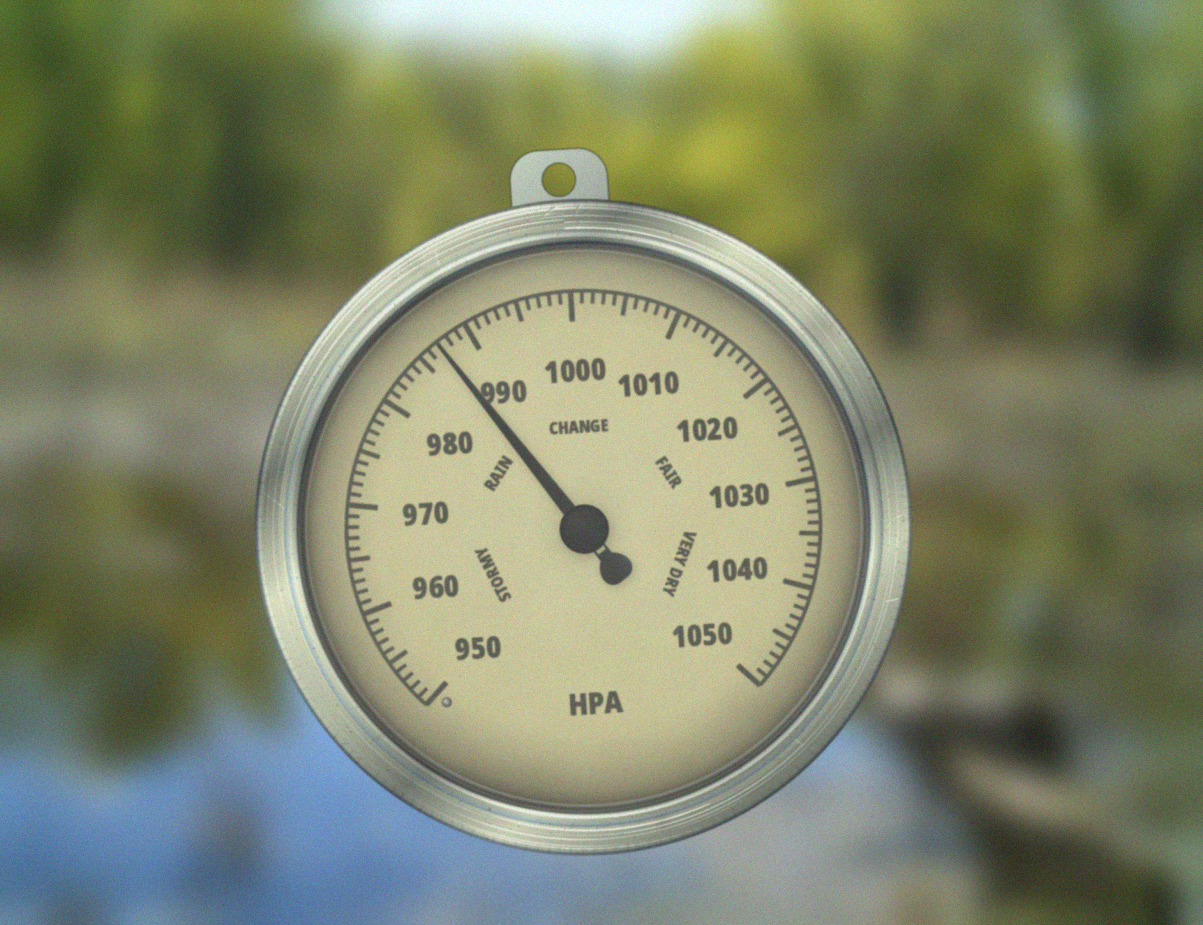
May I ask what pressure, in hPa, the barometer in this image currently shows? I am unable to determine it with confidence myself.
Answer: 987 hPa
